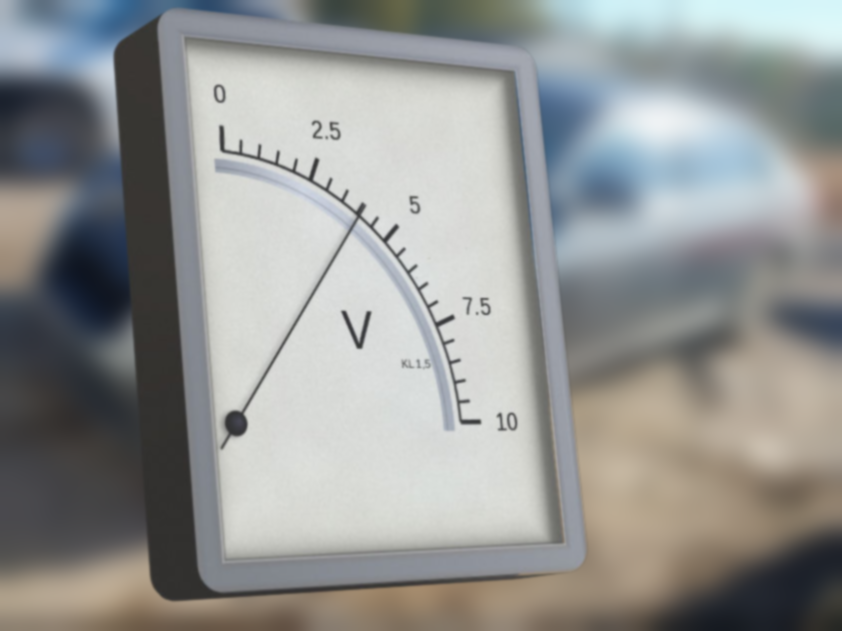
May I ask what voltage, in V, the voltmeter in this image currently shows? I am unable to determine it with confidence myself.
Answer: 4 V
